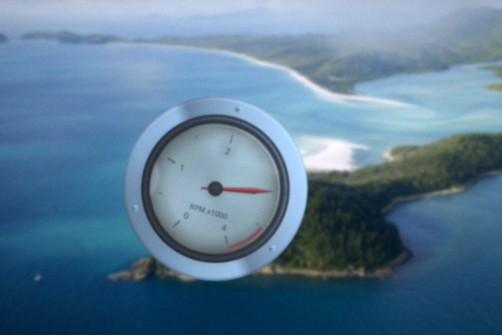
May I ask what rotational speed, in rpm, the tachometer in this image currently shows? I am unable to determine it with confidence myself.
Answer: 3000 rpm
